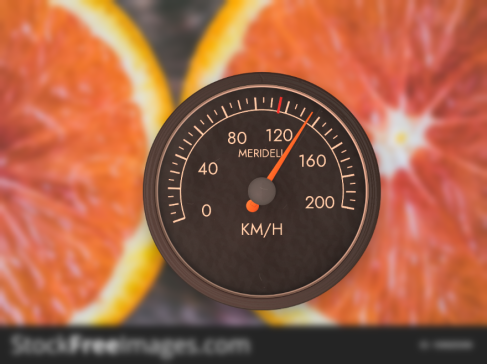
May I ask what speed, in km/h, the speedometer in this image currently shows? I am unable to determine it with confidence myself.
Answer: 135 km/h
